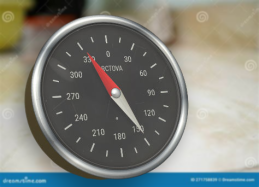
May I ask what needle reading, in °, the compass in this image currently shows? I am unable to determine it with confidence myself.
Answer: 330 °
